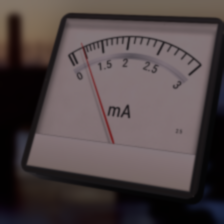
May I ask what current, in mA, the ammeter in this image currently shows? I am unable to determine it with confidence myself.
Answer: 1 mA
